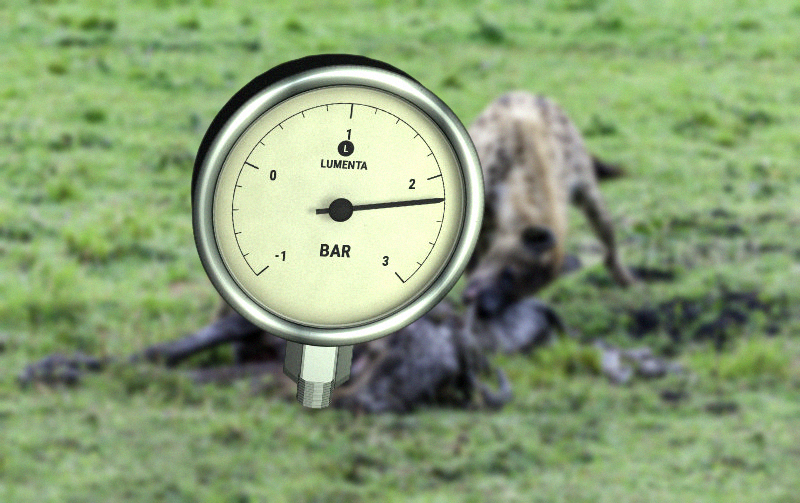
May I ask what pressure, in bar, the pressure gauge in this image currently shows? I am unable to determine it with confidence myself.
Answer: 2.2 bar
